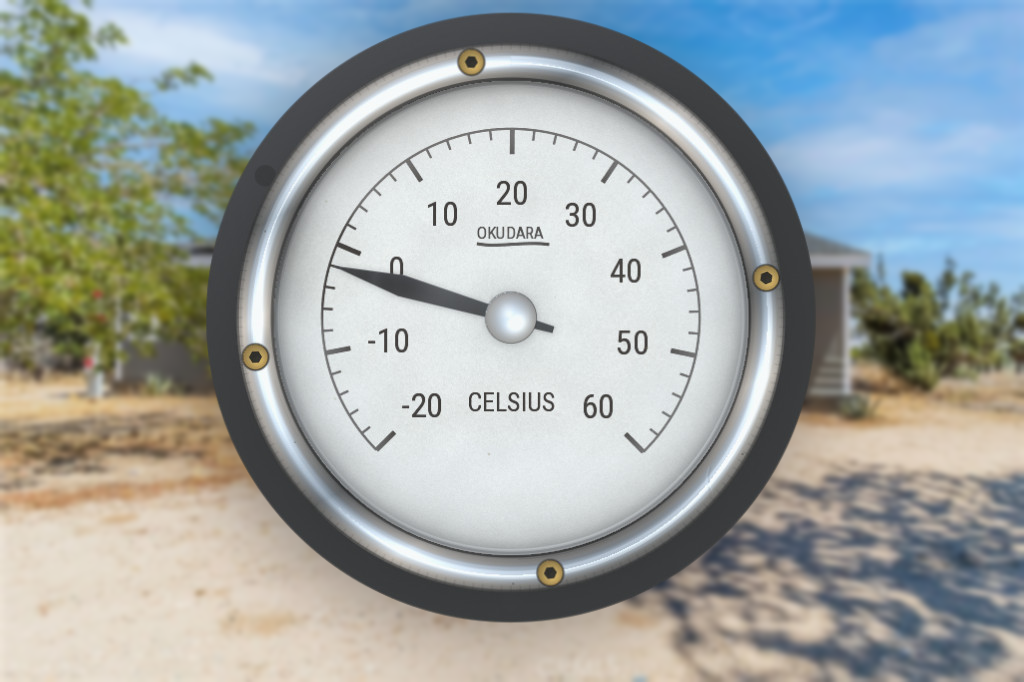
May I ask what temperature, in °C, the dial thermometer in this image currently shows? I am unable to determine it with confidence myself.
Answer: -2 °C
